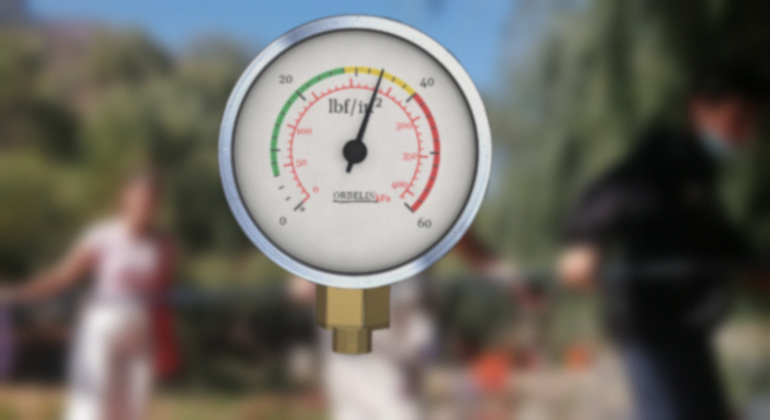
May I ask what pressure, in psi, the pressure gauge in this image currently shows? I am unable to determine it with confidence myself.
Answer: 34 psi
